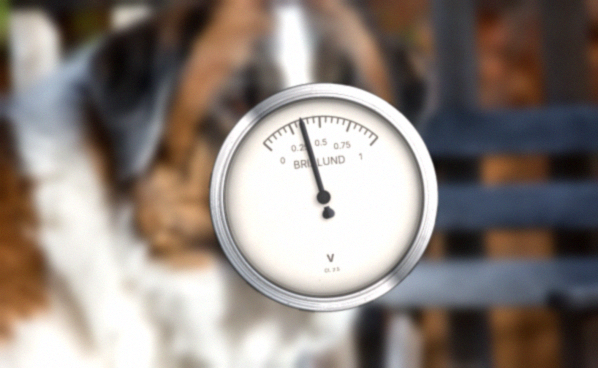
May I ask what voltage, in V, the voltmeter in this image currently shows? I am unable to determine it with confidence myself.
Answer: 0.35 V
